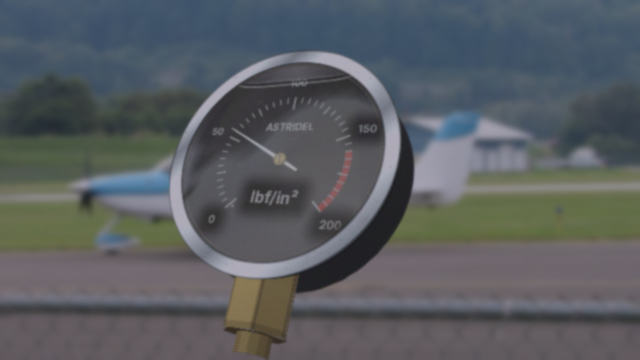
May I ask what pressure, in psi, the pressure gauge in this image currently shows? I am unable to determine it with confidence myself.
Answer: 55 psi
